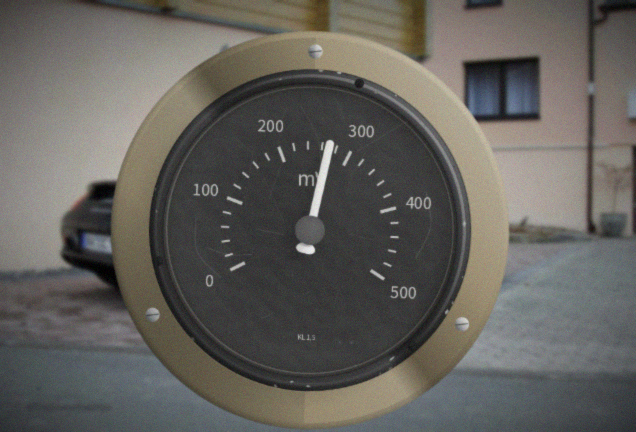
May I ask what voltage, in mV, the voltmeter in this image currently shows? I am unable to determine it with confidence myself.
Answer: 270 mV
